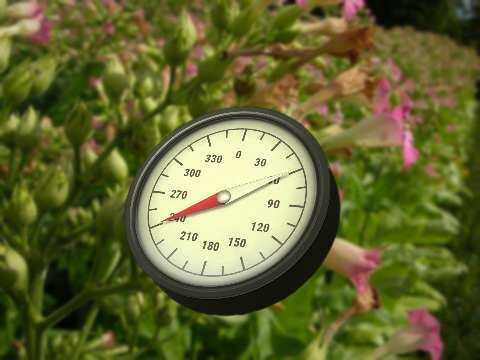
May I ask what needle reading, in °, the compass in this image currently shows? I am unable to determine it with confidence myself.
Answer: 240 °
